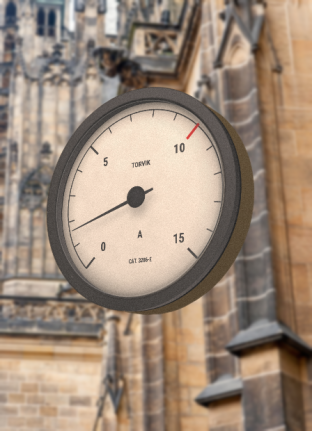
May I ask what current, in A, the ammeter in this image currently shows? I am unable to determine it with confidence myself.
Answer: 1.5 A
